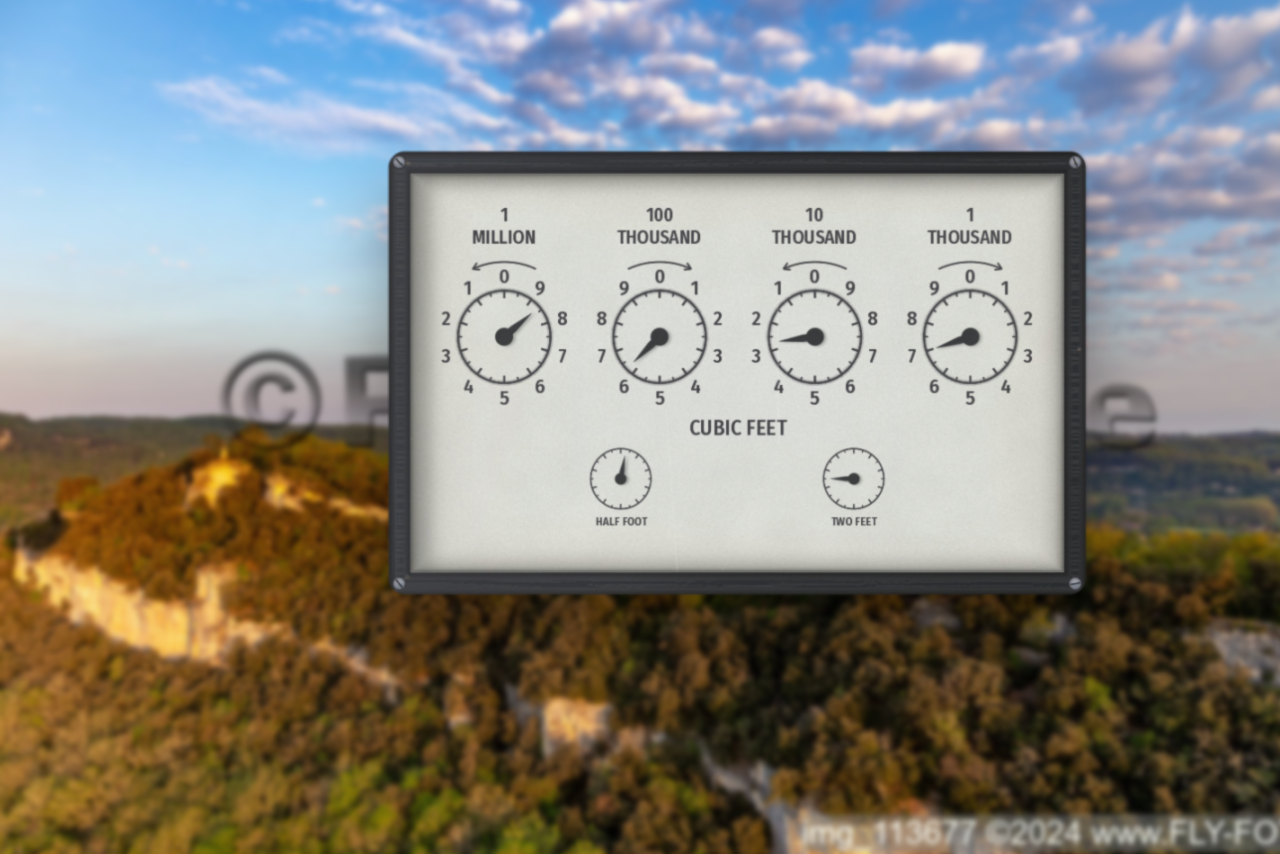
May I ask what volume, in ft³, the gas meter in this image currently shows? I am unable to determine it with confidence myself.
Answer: 862700 ft³
